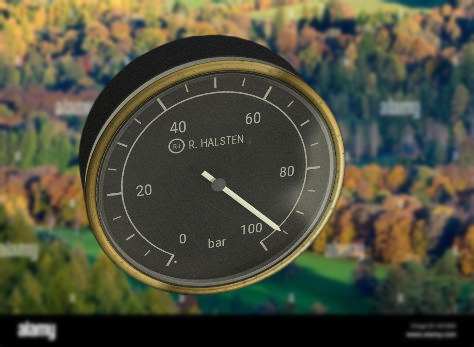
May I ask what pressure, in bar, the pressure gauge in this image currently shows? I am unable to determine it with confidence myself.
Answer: 95 bar
